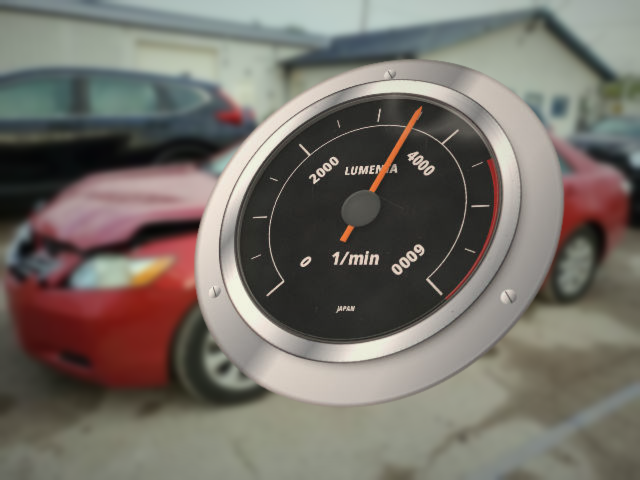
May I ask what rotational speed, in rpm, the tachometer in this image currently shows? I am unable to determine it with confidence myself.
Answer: 3500 rpm
